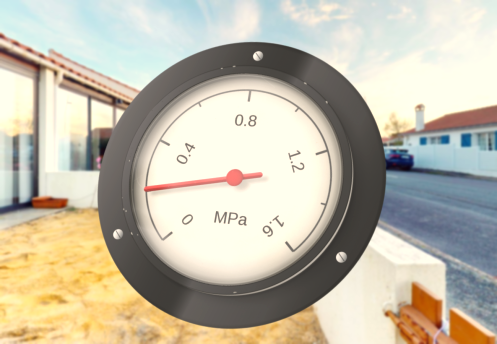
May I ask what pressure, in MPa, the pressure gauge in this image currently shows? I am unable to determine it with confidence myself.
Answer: 0.2 MPa
